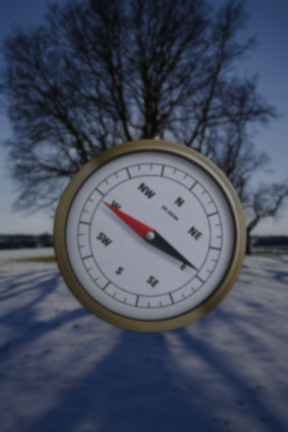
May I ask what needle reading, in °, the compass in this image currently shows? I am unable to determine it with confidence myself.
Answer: 265 °
